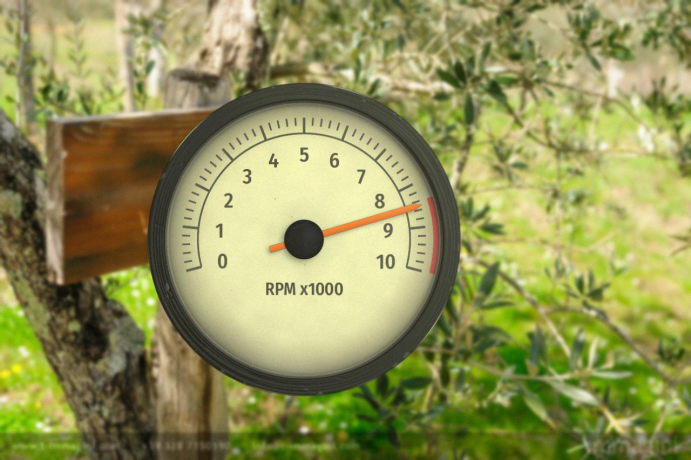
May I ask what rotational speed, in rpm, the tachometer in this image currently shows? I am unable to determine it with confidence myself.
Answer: 8500 rpm
